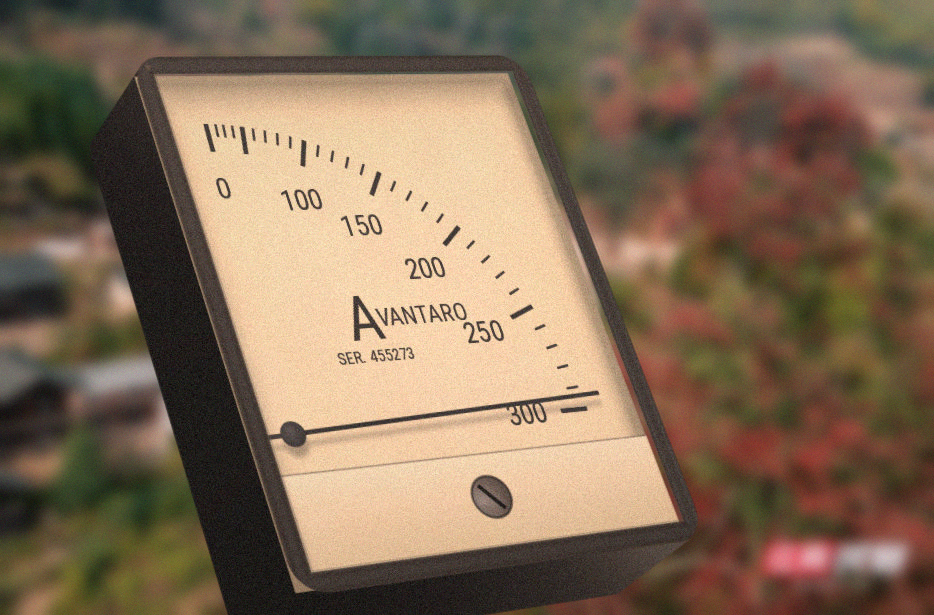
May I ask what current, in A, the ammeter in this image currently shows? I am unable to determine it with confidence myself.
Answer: 295 A
